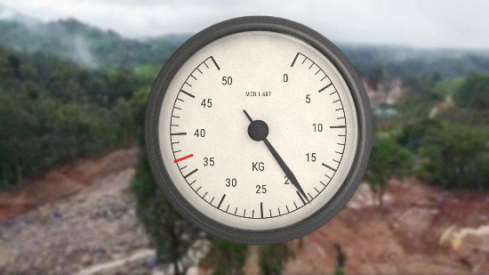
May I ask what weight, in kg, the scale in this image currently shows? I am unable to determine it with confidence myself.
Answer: 19.5 kg
